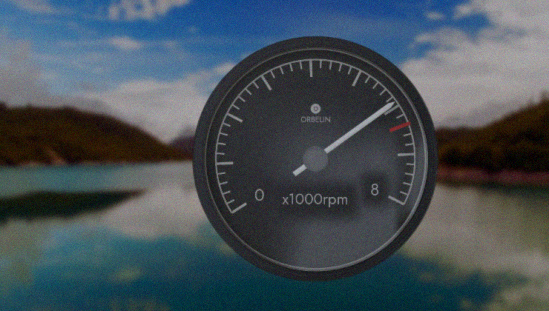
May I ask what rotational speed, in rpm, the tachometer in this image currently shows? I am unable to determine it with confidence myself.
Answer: 5900 rpm
